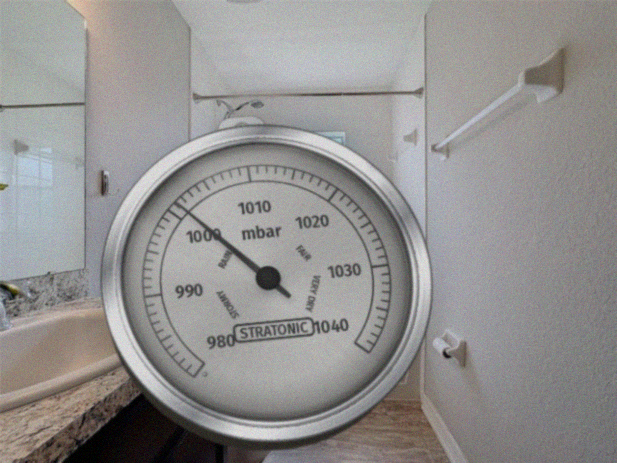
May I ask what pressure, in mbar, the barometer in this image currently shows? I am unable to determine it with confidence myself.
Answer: 1001 mbar
